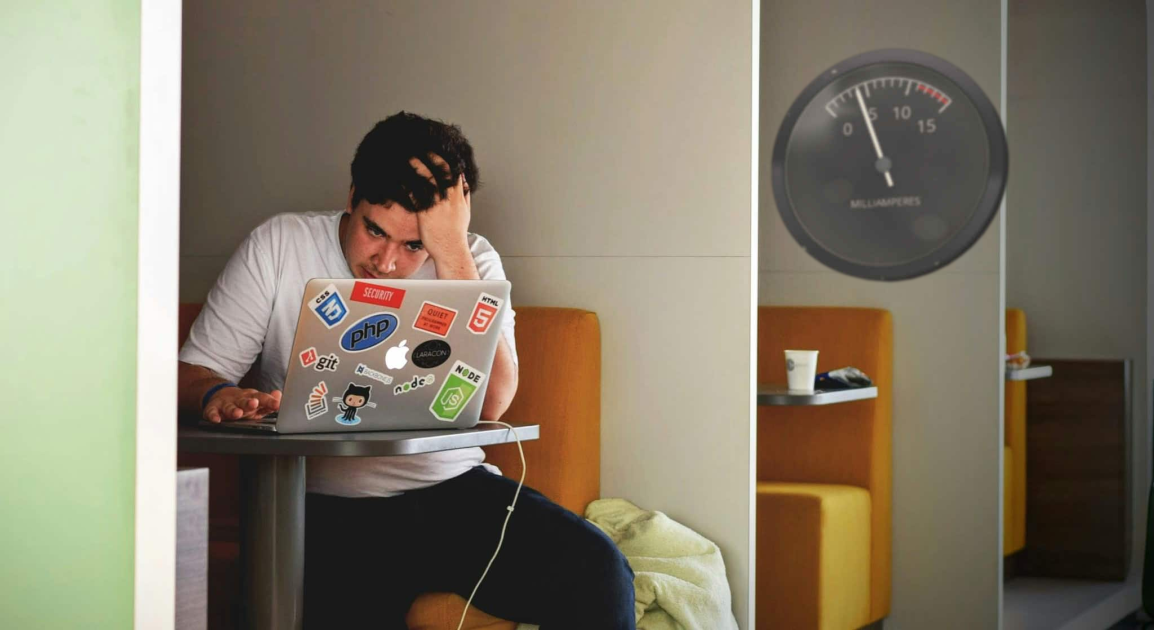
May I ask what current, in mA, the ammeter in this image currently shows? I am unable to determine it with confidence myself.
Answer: 4 mA
